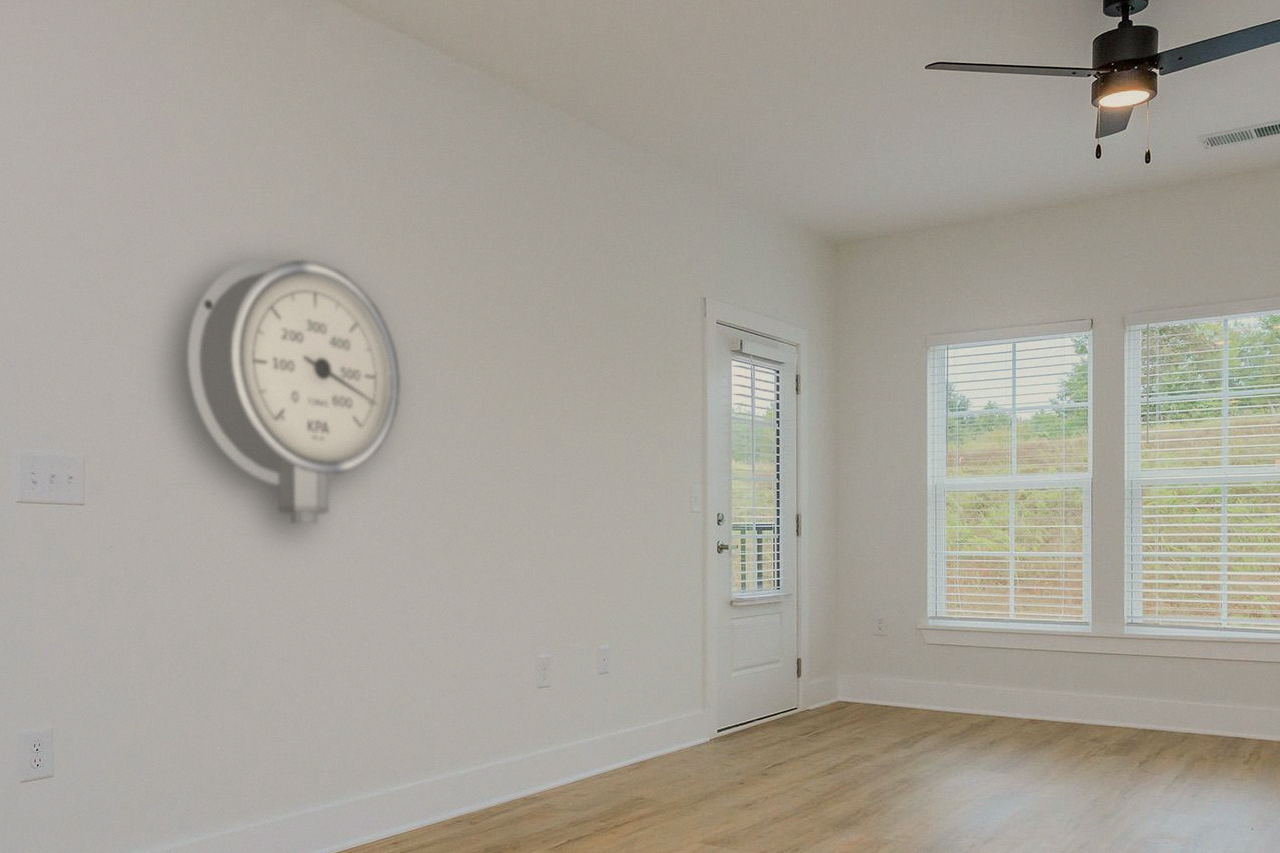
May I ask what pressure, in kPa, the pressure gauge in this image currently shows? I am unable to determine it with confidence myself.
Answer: 550 kPa
